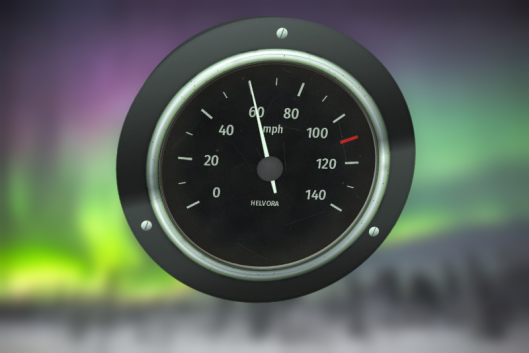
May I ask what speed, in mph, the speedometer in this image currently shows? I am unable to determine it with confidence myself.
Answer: 60 mph
